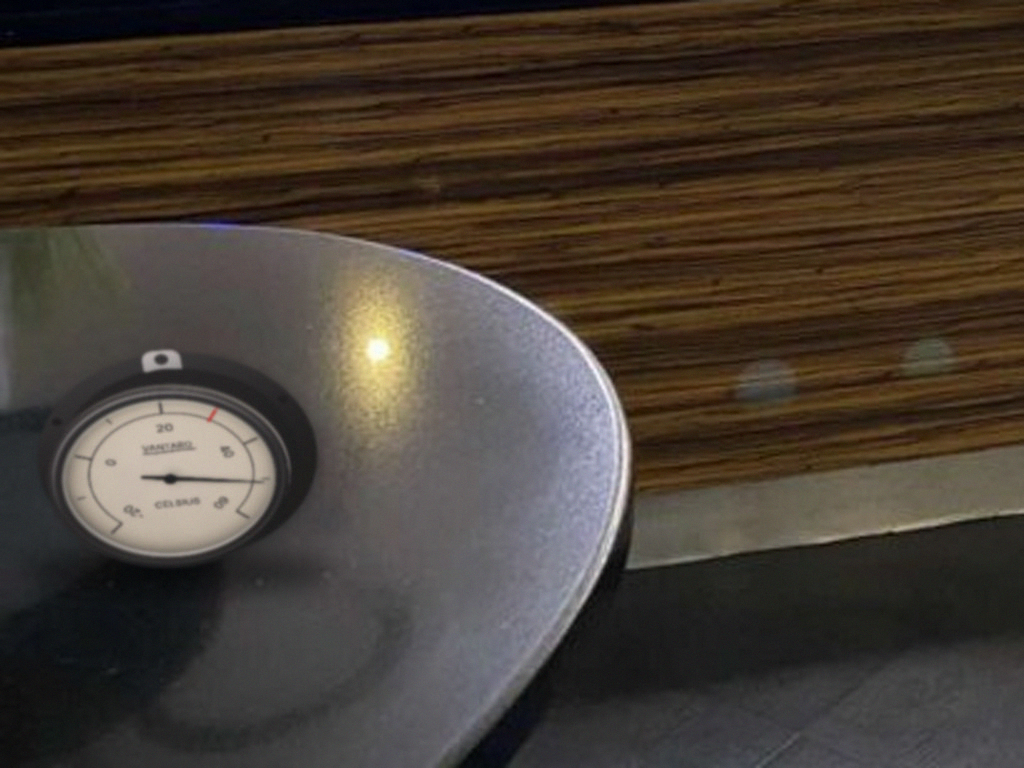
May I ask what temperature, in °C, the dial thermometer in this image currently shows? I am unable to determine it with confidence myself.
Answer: 50 °C
